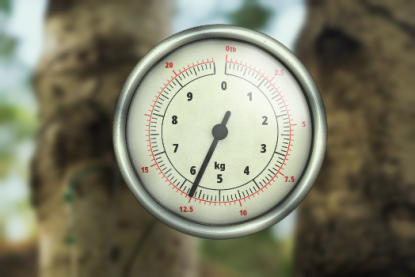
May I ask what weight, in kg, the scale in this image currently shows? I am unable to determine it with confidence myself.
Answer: 5.7 kg
